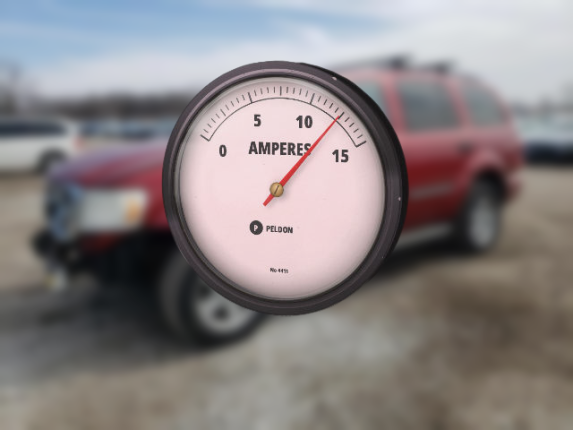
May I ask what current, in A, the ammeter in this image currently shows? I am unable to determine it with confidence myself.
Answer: 12.5 A
